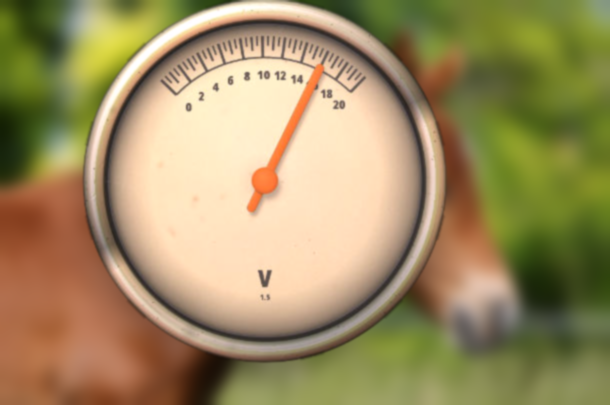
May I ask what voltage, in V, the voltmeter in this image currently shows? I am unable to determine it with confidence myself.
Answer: 16 V
